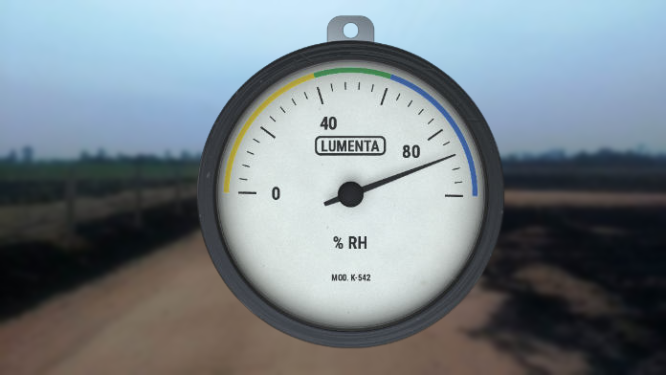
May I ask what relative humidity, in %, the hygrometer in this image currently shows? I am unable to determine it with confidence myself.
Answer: 88 %
